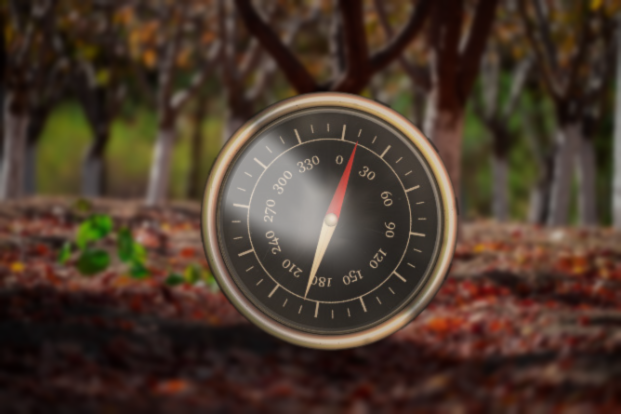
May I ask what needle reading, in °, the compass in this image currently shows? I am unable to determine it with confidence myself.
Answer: 10 °
